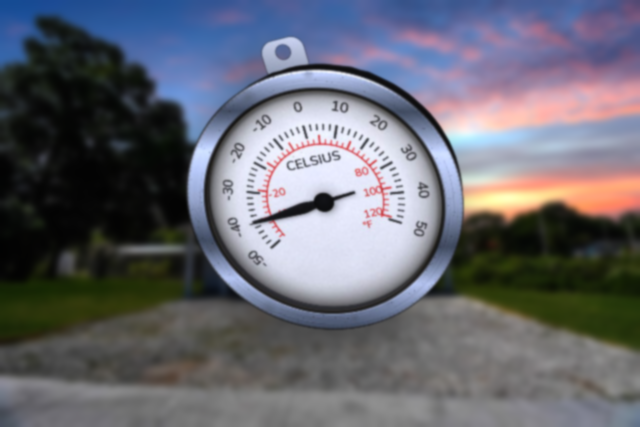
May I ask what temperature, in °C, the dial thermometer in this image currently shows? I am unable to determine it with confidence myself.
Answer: -40 °C
